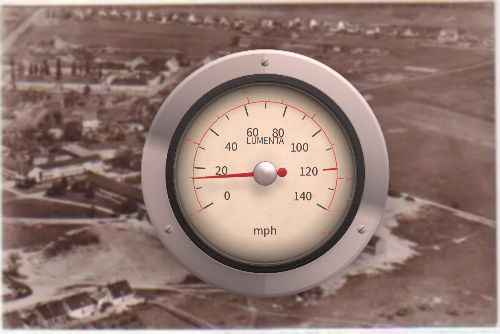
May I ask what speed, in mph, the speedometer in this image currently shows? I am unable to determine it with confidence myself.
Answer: 15 mph
